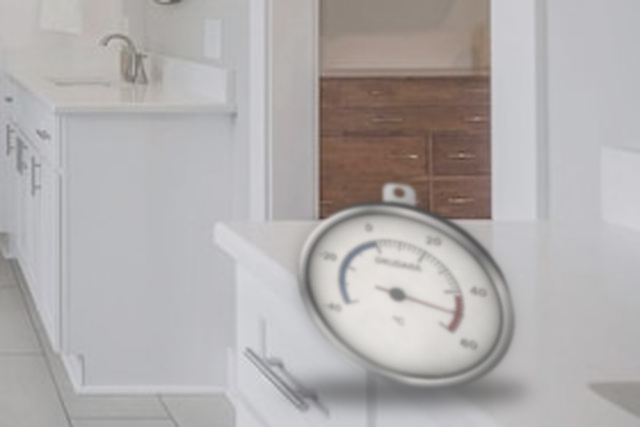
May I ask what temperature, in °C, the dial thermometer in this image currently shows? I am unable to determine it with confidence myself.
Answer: 50 °C
